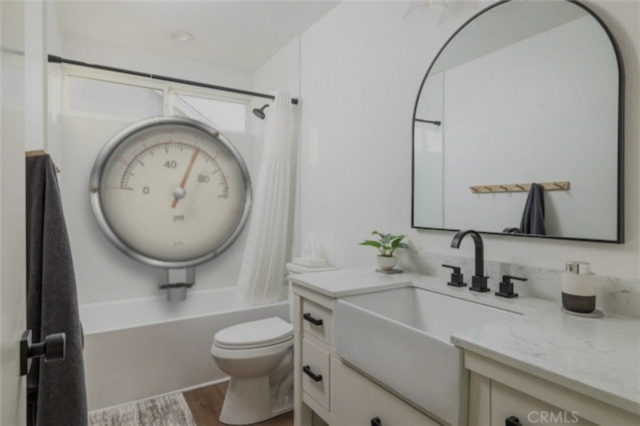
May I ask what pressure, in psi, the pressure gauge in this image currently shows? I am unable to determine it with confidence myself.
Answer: 60 psi
